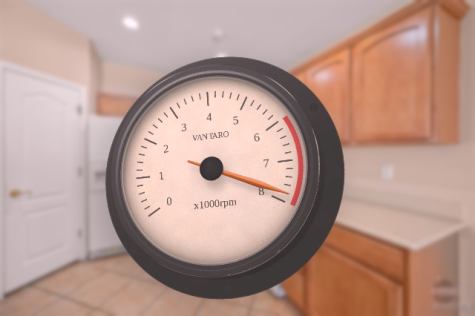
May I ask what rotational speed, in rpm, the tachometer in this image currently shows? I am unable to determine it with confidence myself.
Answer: 7800 rpm
